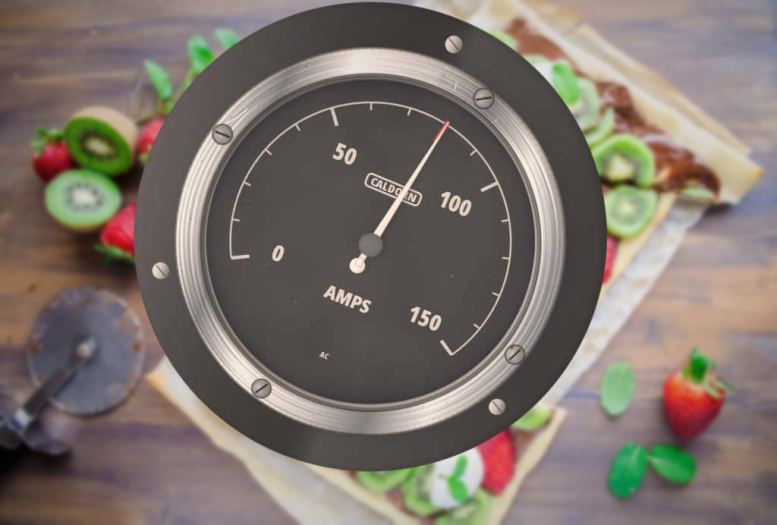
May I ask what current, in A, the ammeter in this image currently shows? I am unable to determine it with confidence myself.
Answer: 80 A
